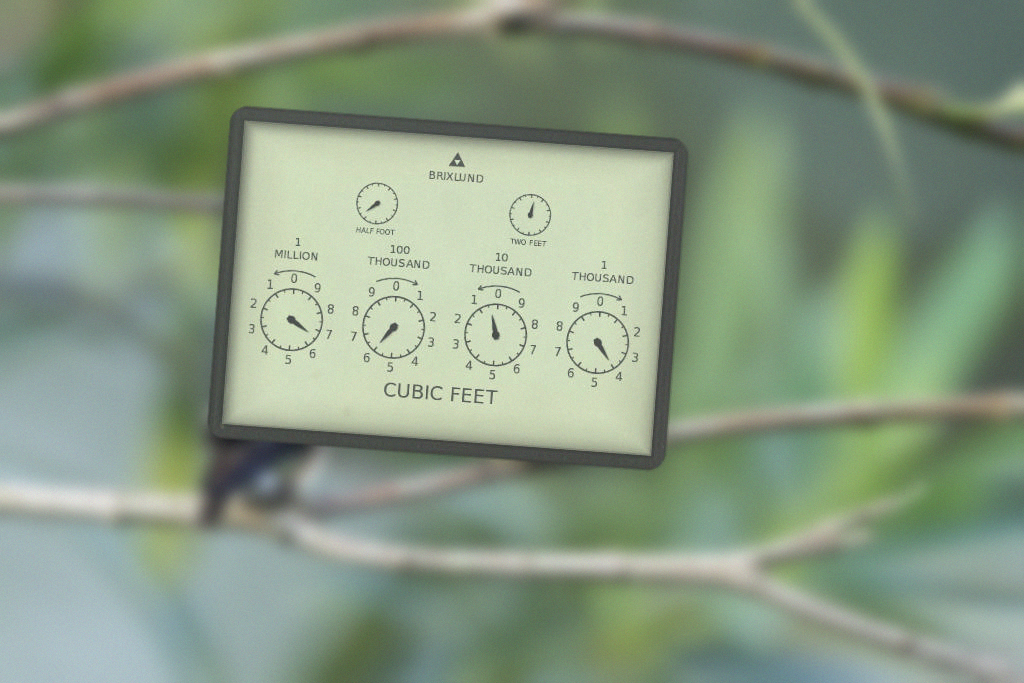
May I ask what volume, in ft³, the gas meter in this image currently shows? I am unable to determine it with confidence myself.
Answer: 660400 ft³
